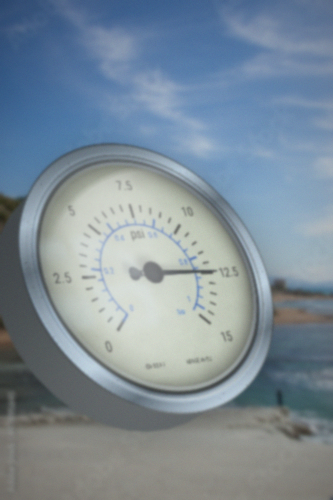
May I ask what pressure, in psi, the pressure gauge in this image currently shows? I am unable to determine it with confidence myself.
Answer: 12.5 psi
